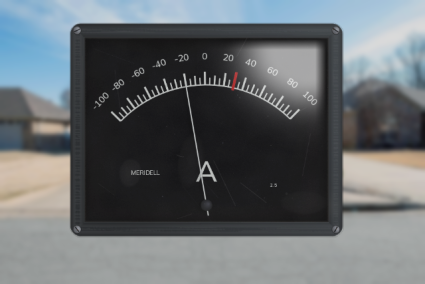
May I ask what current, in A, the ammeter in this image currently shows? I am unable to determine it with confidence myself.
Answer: -20 A
